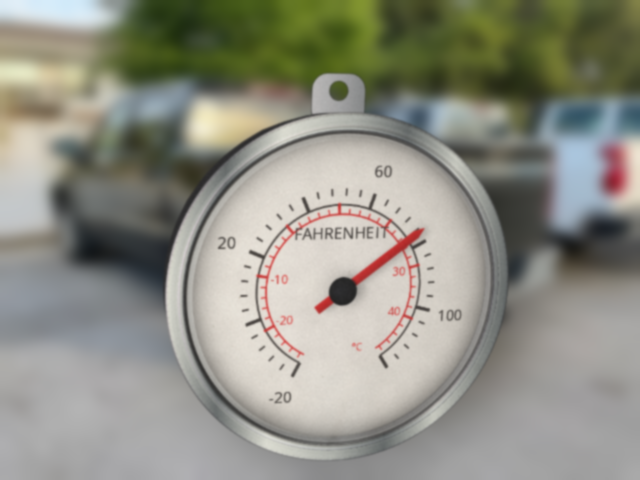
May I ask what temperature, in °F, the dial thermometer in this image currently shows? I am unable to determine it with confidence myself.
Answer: 76 °F
